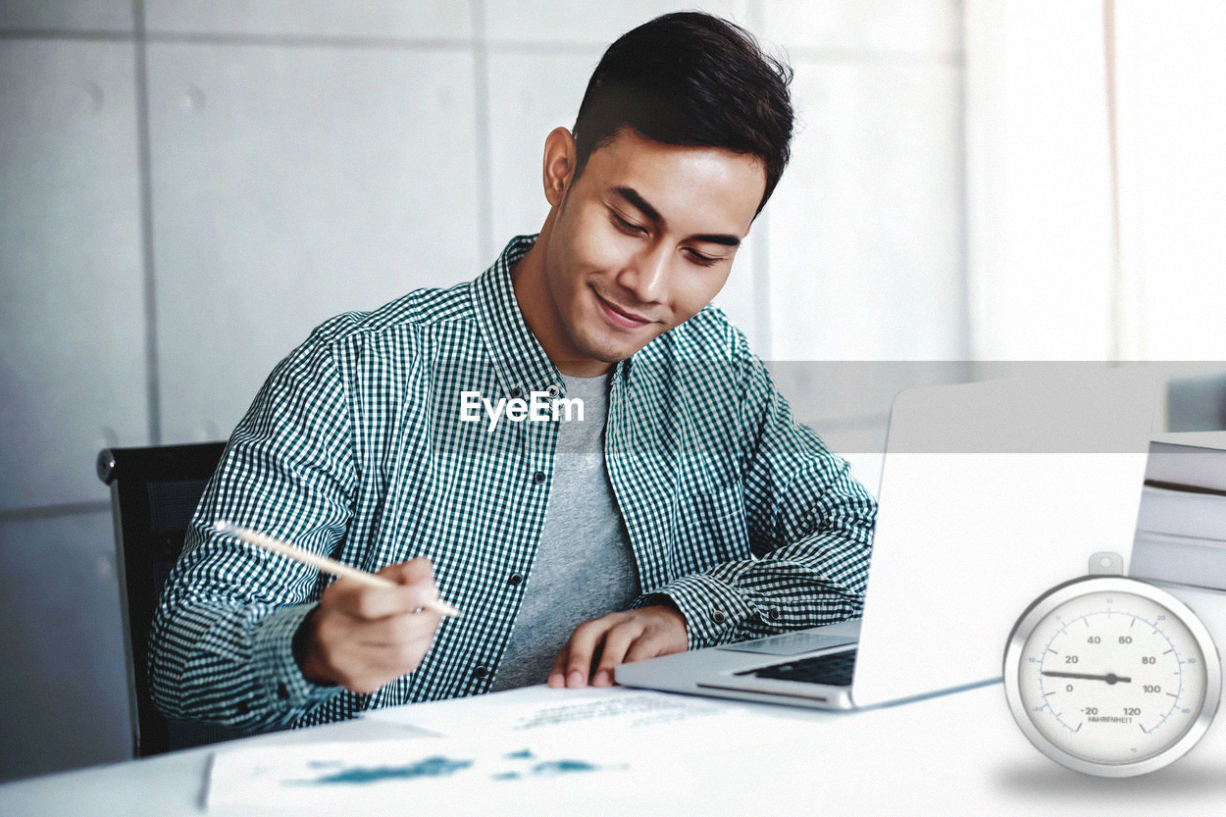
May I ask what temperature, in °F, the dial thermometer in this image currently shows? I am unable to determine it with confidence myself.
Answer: 10 °F
